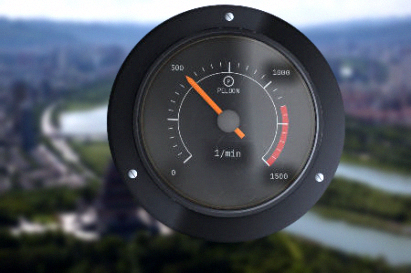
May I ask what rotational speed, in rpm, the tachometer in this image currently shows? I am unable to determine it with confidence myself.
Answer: 500 rpm
